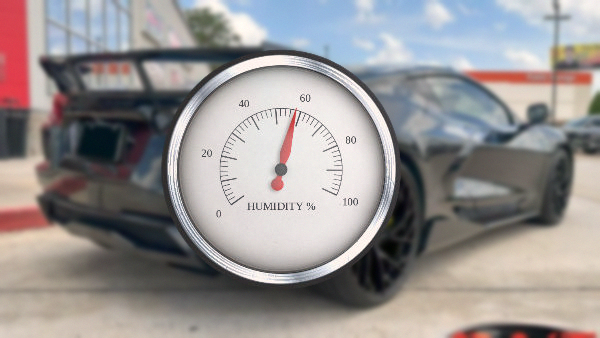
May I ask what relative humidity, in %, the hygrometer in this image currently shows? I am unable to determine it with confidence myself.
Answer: 58 %
